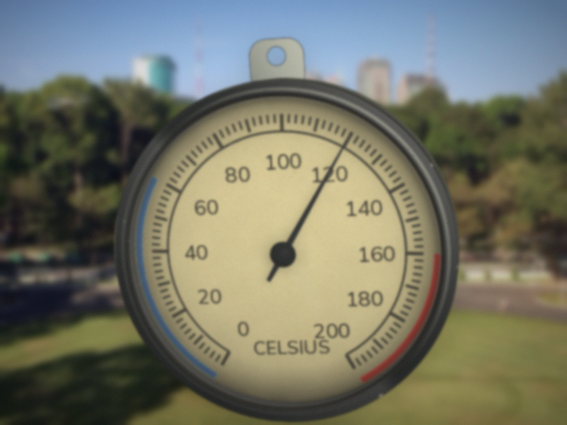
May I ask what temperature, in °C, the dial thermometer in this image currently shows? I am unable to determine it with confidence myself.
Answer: 120 °C
